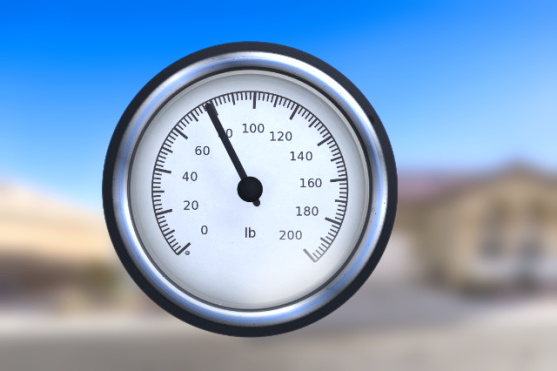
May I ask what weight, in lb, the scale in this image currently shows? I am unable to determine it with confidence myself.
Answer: 78 lb
